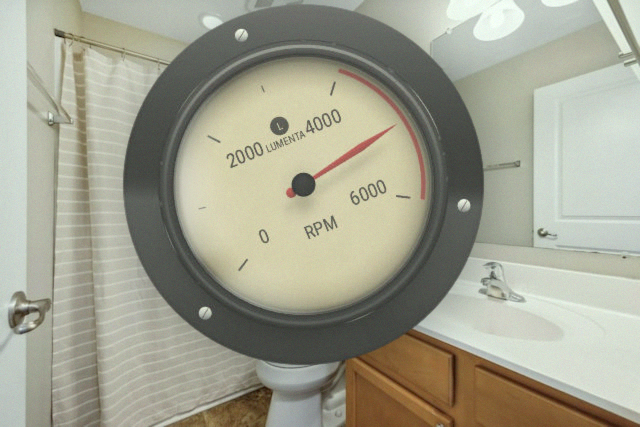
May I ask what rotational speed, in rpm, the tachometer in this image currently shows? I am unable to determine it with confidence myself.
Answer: 5000 rpm
